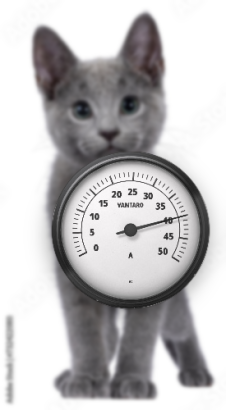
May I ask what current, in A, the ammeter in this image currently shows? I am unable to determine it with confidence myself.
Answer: 40 A
